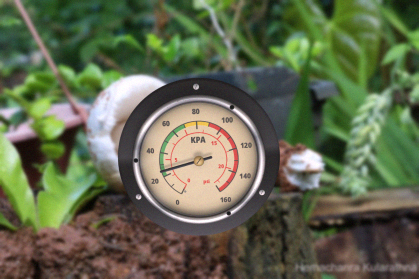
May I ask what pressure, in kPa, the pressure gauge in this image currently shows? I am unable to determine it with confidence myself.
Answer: 25 kPa
